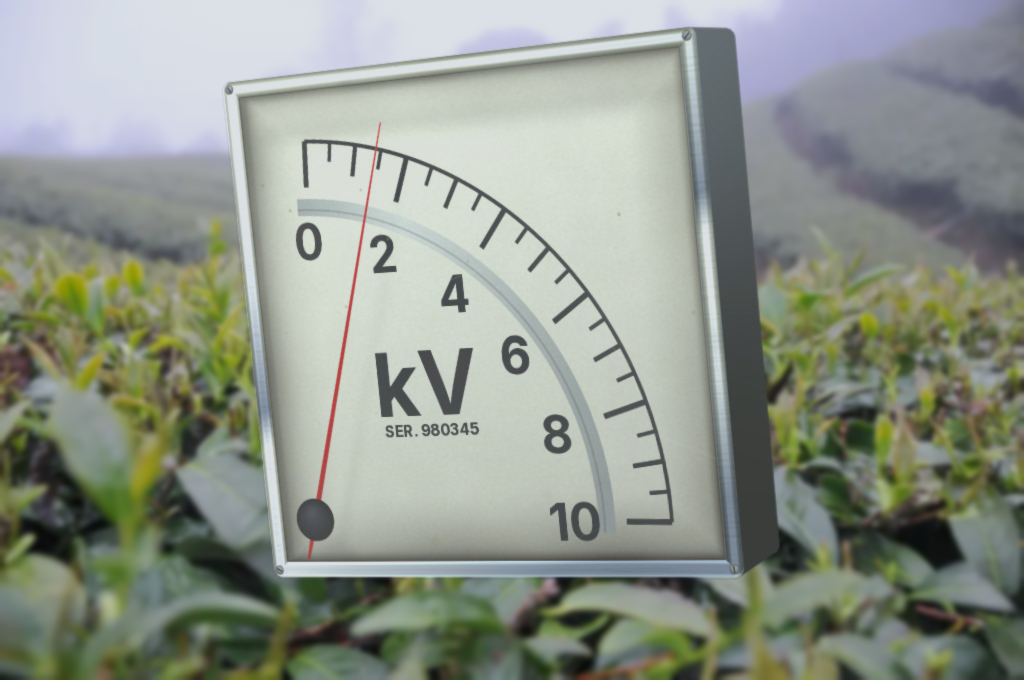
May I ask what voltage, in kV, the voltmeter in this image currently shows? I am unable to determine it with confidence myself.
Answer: 1.5 kV
